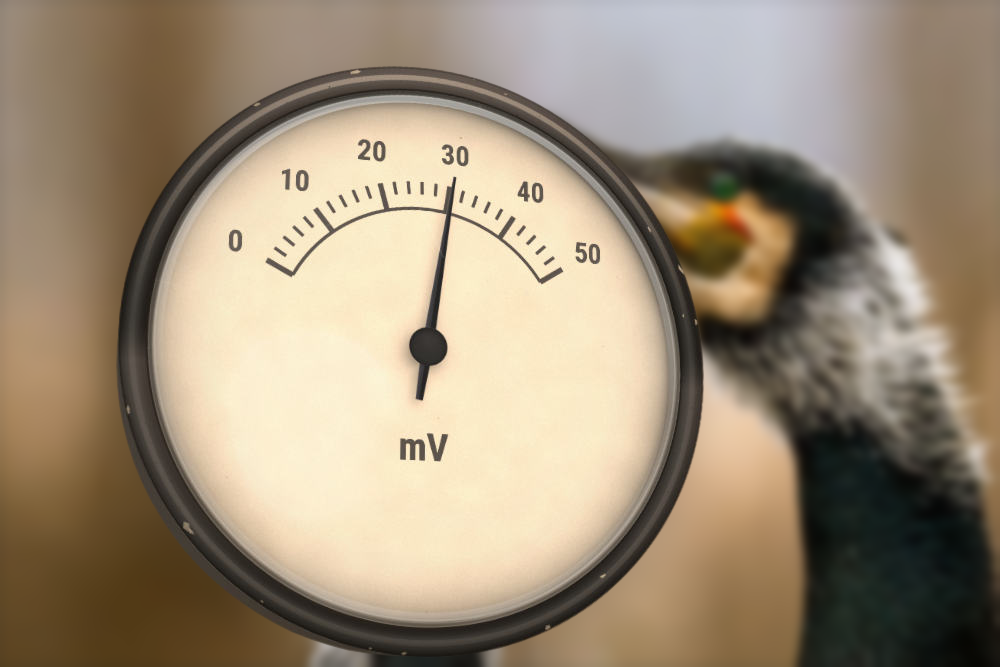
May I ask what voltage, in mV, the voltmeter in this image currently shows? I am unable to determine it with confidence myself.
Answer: 30 mV
